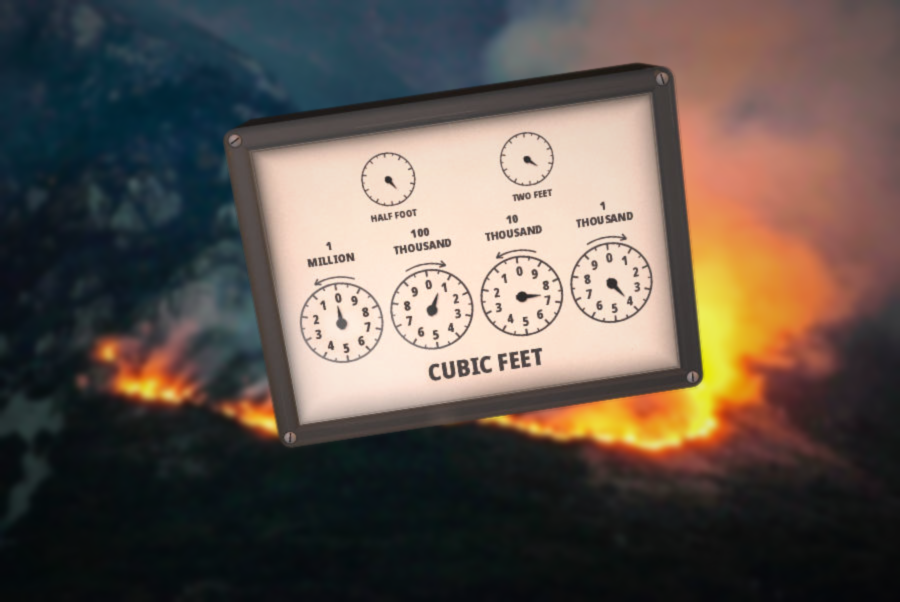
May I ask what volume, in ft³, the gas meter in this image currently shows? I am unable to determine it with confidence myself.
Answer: 7400 ft³
